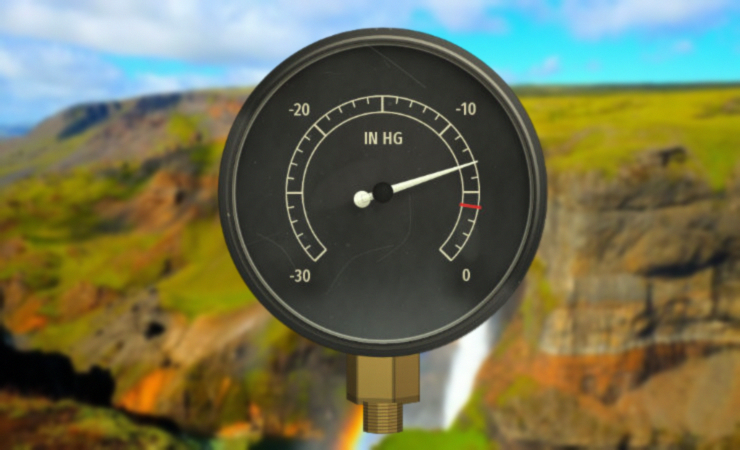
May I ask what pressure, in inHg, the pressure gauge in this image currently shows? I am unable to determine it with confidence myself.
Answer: -7 inHg
